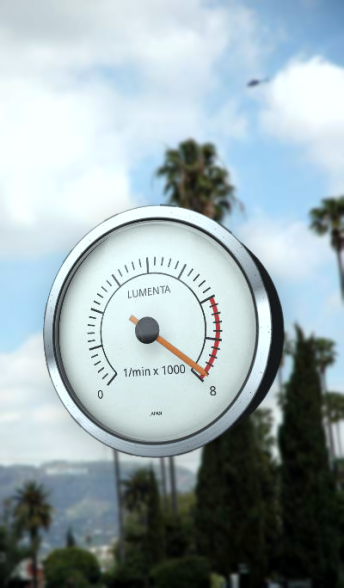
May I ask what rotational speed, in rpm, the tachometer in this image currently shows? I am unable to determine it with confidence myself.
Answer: 7800 rpm
